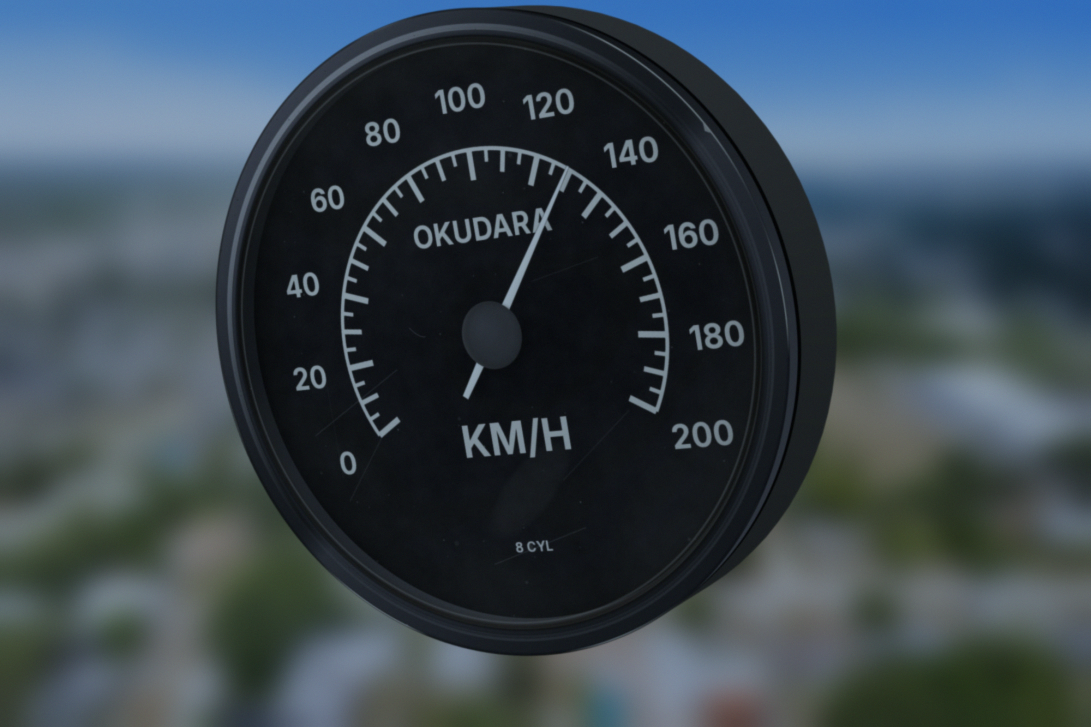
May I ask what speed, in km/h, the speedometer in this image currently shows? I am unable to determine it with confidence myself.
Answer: 130 km/h
